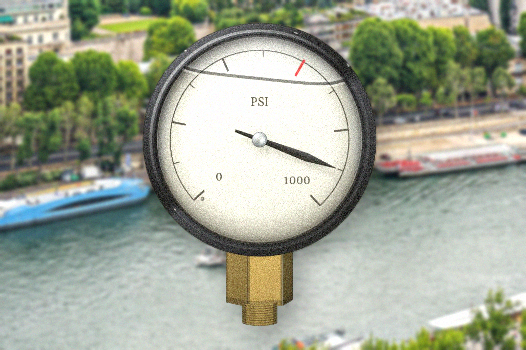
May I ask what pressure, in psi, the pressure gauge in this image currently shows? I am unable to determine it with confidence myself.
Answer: 900 psi
